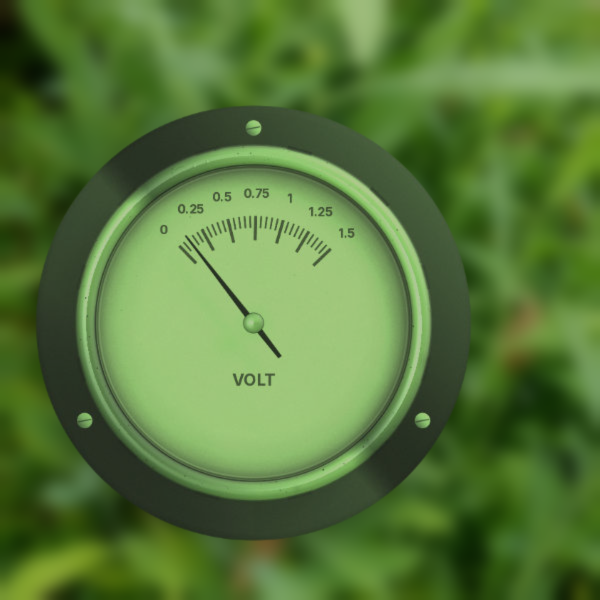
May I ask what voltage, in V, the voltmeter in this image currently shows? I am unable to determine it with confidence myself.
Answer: 0.1 V
